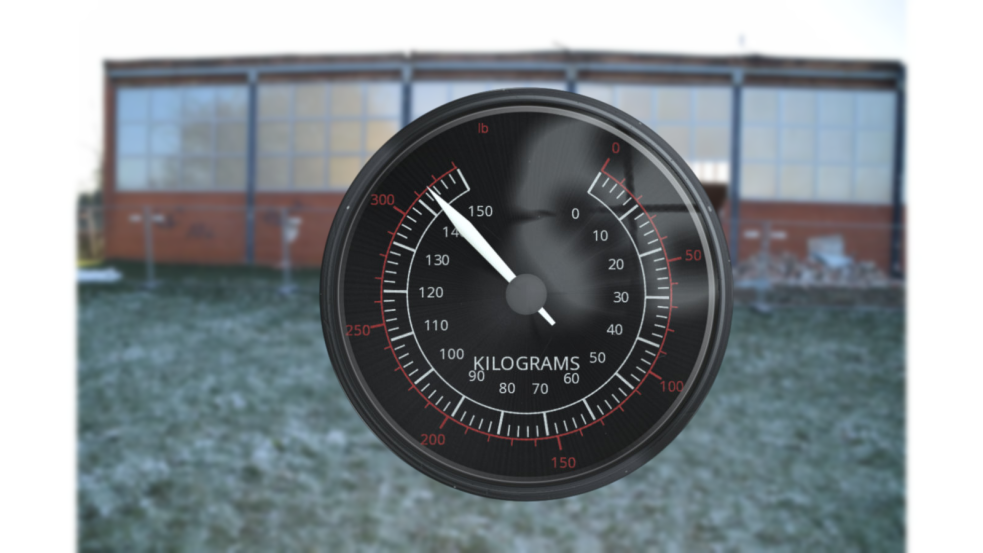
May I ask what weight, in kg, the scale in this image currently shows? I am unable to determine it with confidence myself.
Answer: 143 kg
